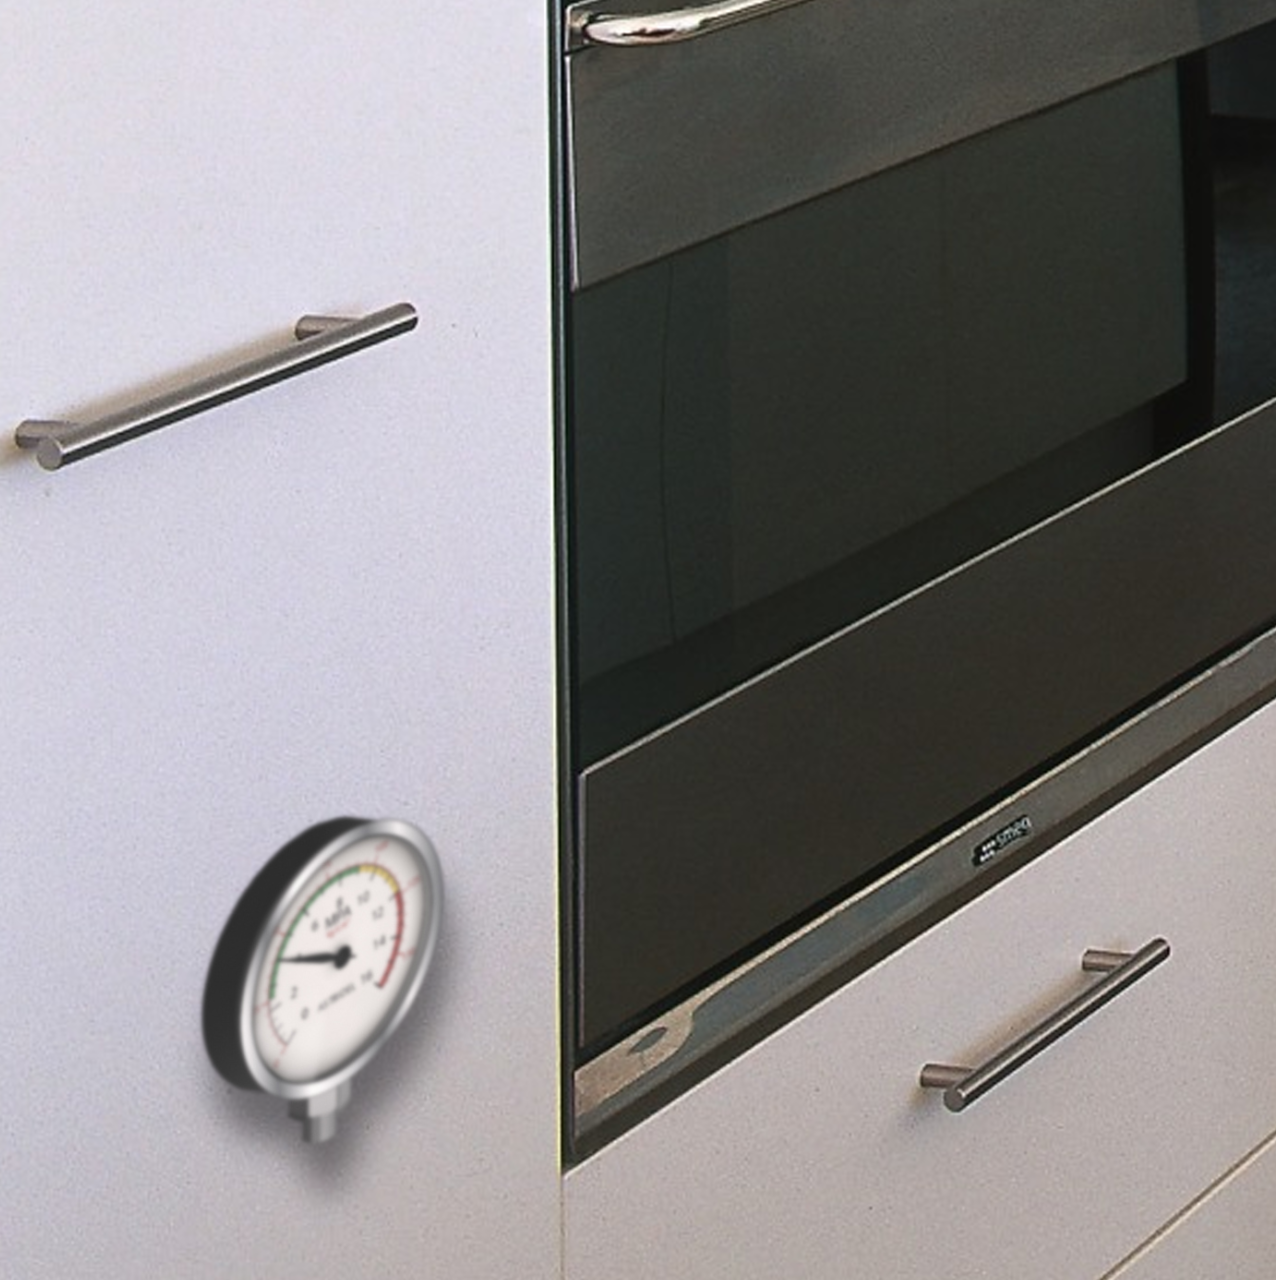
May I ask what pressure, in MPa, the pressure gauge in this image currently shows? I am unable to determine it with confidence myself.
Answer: 4 MPa
